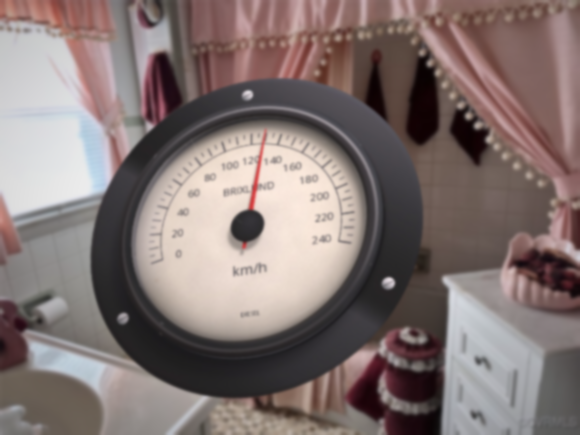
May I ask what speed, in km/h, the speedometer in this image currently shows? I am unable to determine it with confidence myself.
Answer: 130 km/h
